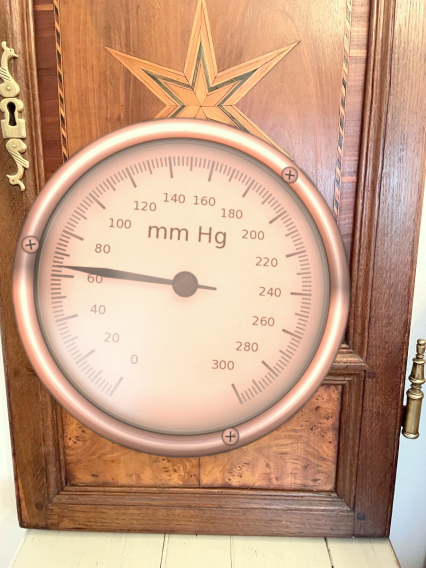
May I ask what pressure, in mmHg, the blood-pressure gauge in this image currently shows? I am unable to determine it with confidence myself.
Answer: 64 mmHg
